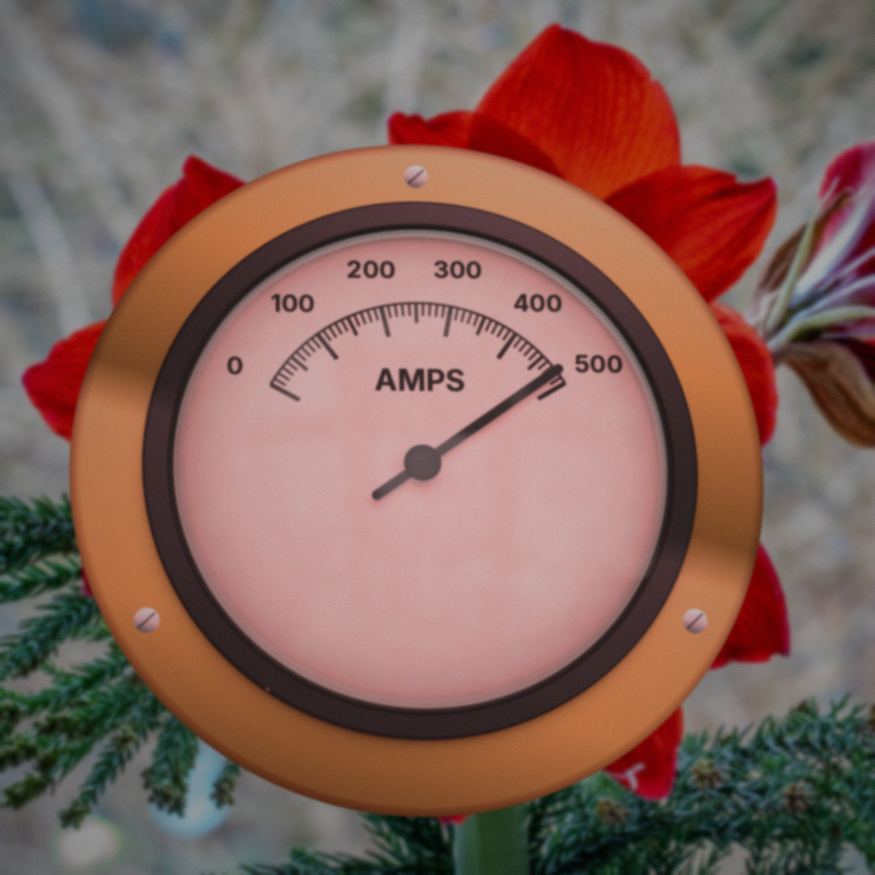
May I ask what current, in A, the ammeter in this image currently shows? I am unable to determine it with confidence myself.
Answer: 480 A
